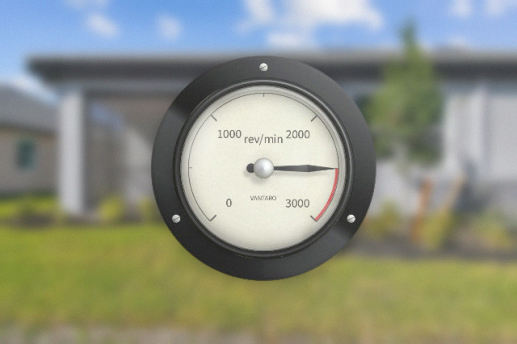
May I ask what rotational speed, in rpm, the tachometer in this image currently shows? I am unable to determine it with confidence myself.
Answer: 2500 rpm
